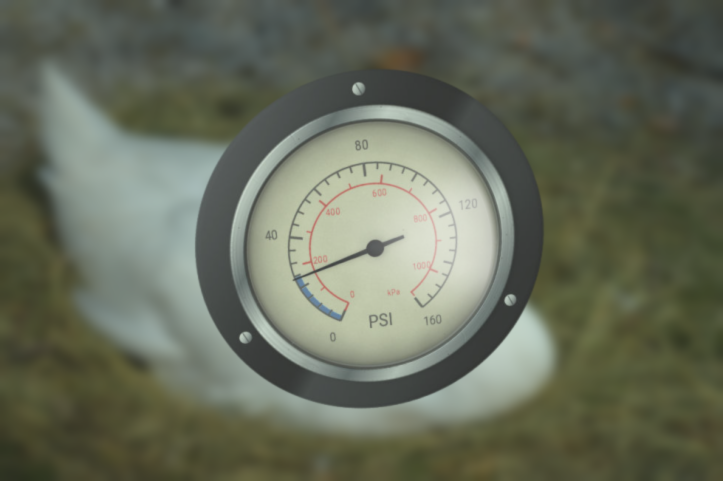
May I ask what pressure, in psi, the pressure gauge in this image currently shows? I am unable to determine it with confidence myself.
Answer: 25 psi
